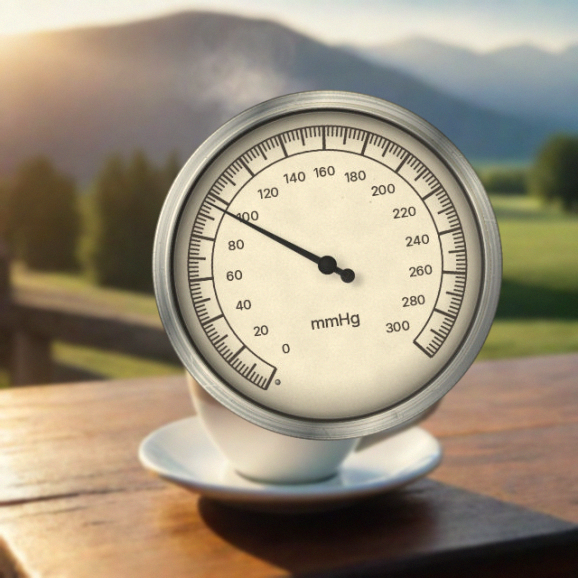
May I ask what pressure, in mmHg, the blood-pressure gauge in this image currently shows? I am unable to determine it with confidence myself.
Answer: 96 mmHg
